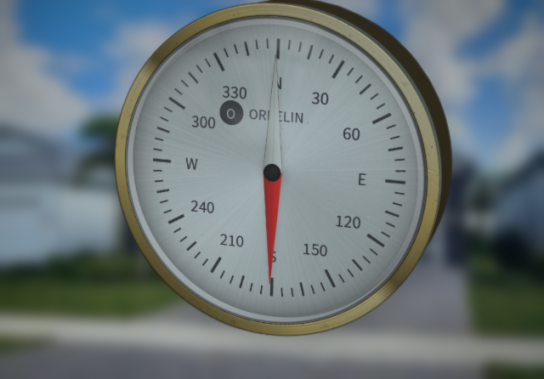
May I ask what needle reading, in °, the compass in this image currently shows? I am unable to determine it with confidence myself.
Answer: 180 °
